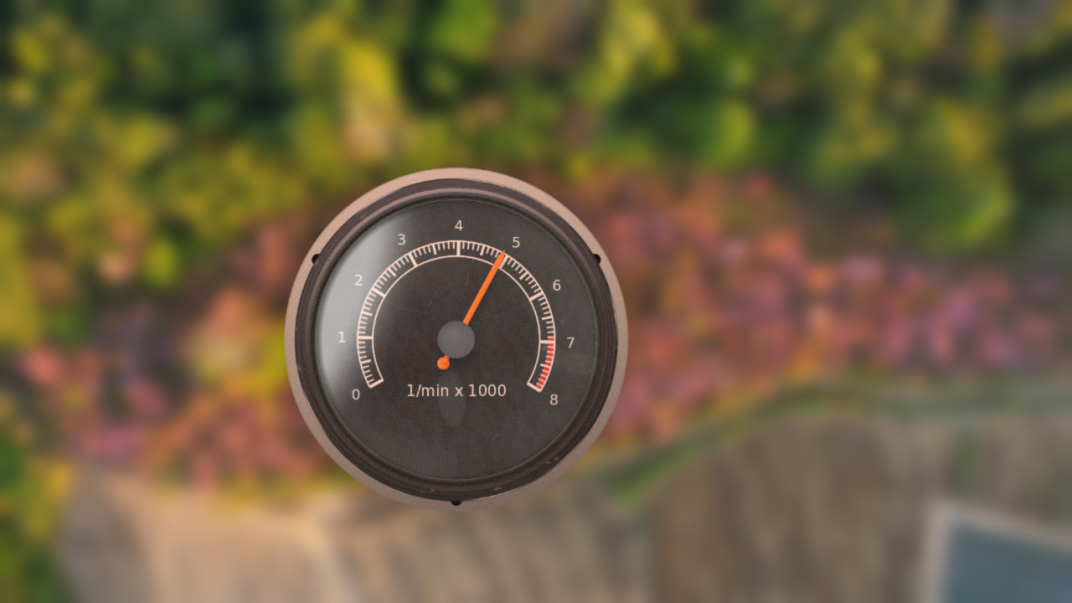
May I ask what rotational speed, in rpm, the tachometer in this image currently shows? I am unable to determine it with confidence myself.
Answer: 4900 rpm
